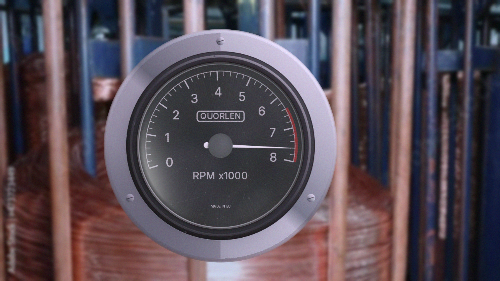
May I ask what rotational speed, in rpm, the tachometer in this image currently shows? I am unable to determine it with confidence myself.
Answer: 7600 rpm
